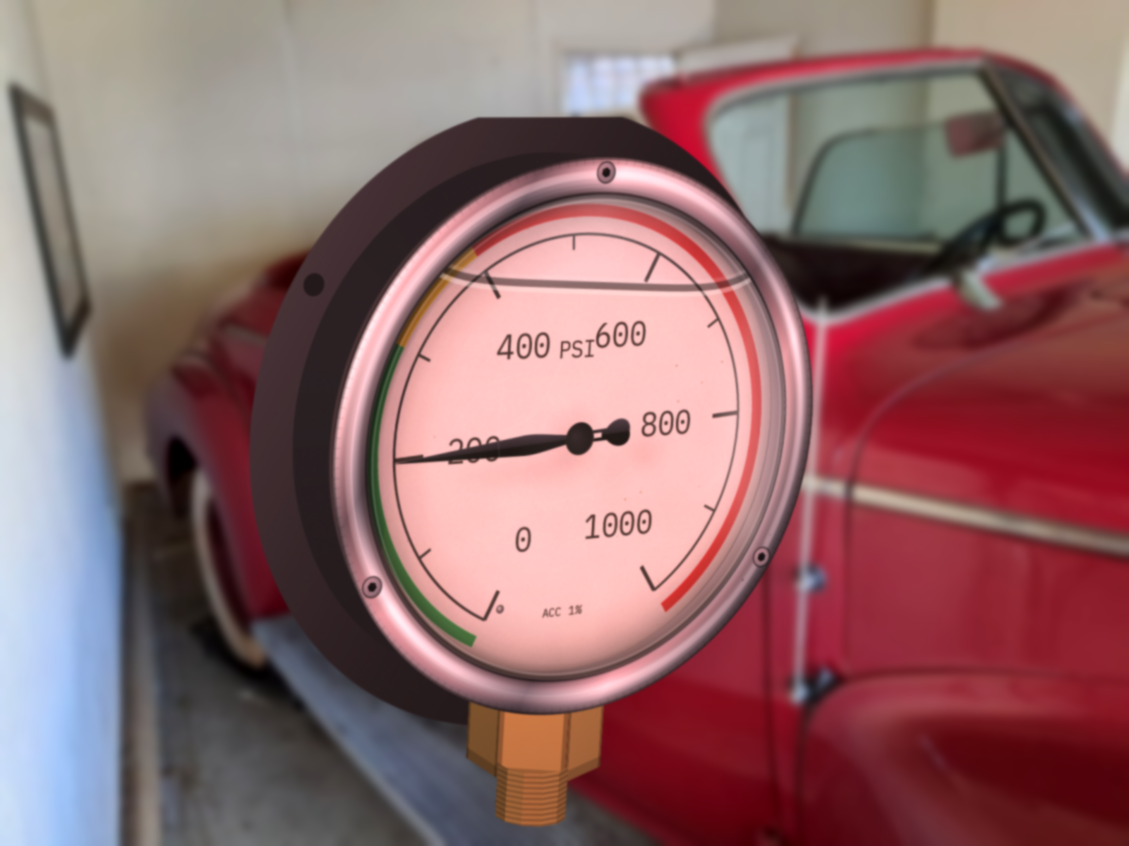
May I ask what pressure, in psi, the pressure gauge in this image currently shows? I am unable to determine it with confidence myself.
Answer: 200 psi
